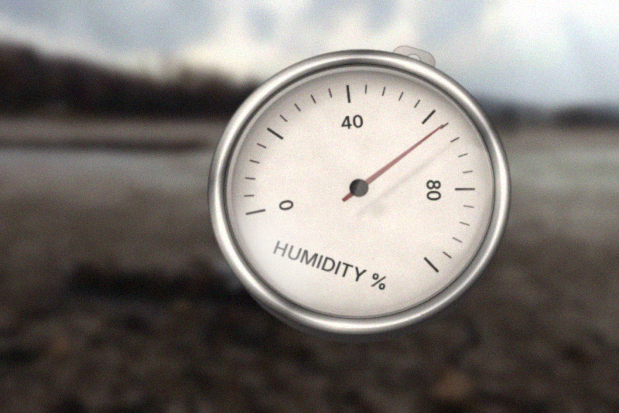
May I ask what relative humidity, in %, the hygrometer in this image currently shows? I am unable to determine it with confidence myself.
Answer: 64 %
